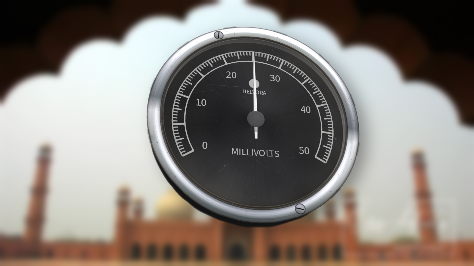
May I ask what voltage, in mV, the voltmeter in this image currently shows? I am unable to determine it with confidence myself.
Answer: 25 mV
